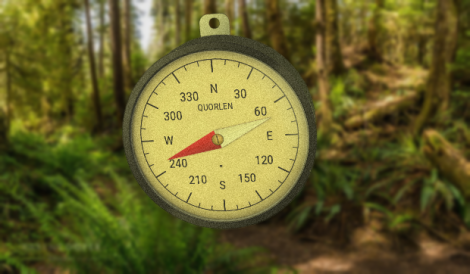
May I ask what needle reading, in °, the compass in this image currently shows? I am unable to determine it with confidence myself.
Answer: 250 °
